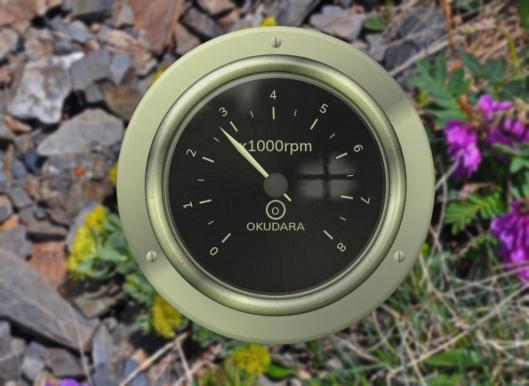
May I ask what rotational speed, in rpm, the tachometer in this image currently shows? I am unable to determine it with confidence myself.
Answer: 2750 rpm
